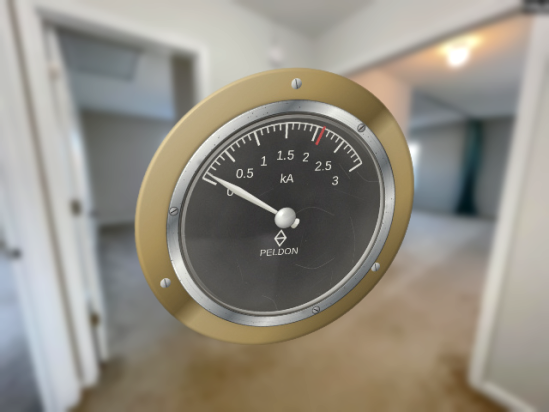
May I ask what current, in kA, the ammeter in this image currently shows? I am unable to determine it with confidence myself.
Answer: 0.1 kA
